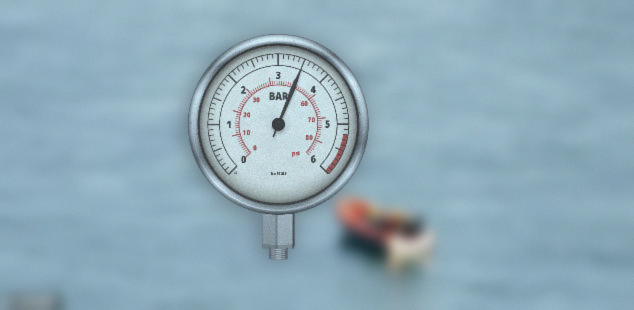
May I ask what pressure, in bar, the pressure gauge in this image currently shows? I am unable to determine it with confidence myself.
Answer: 3.5 bar
